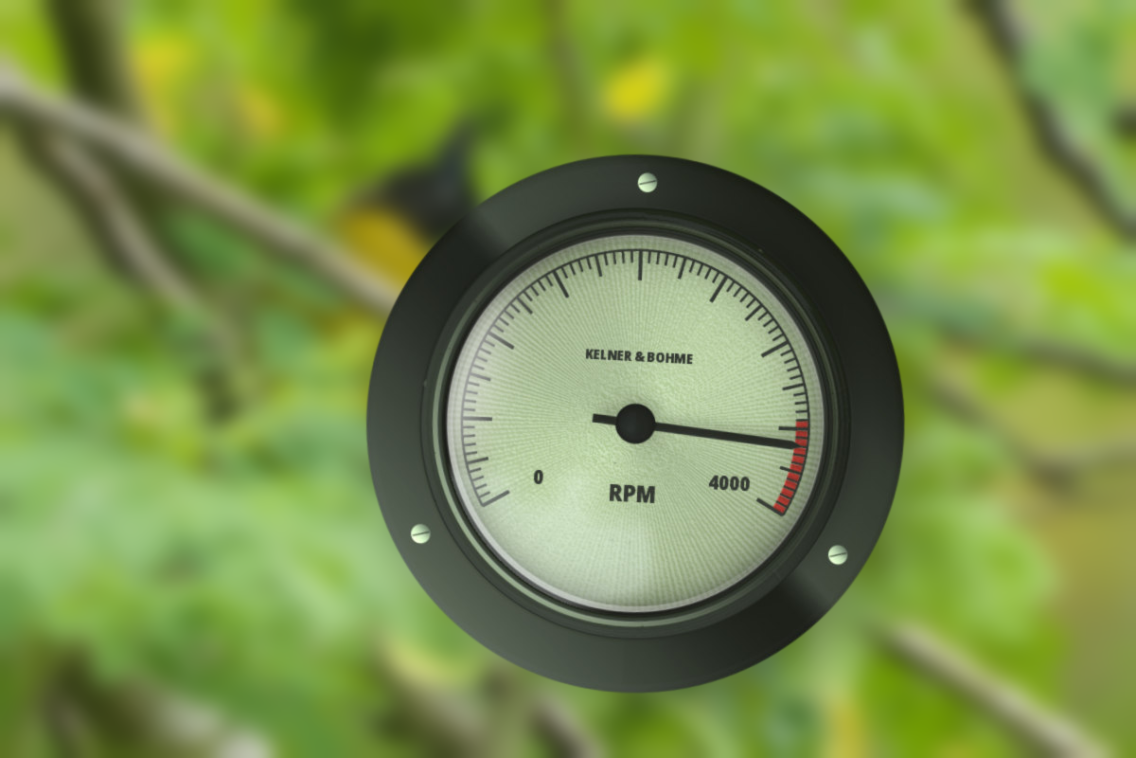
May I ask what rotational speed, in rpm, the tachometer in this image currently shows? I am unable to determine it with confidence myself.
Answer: 3600 rpm
